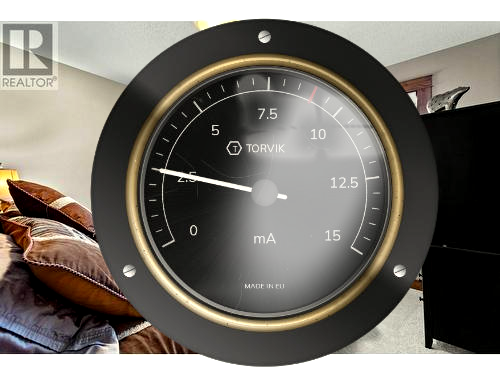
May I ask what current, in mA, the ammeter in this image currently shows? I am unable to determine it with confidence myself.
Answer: 2.5 mA
